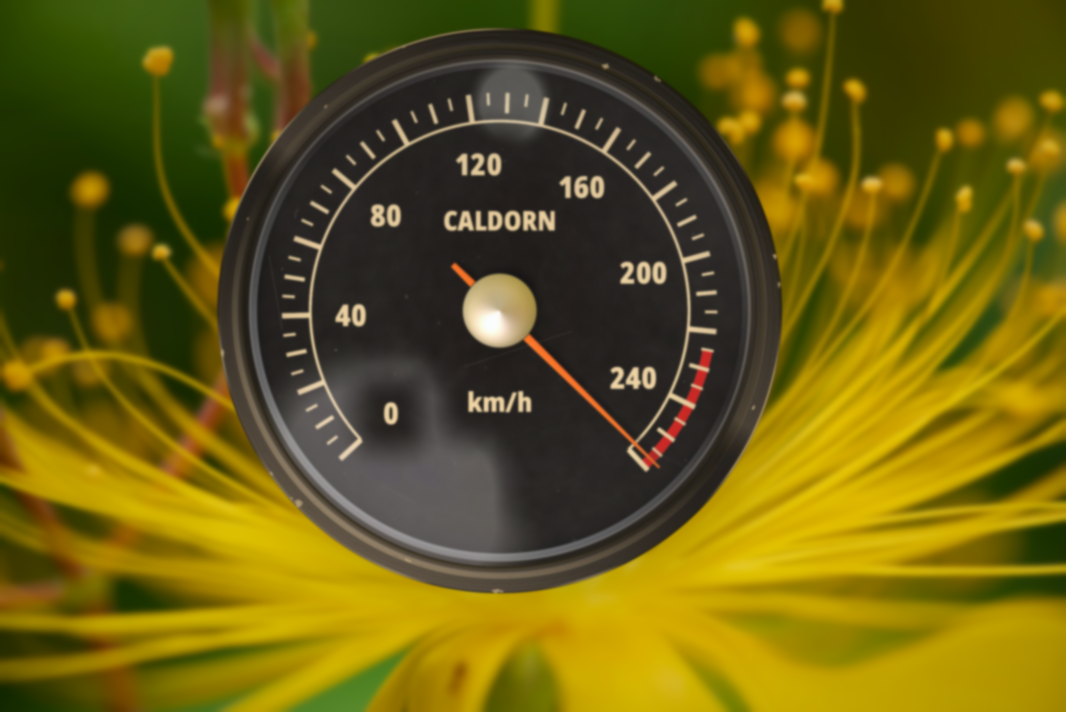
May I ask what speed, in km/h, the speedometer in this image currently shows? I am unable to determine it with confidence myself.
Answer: 257.5 km/h
